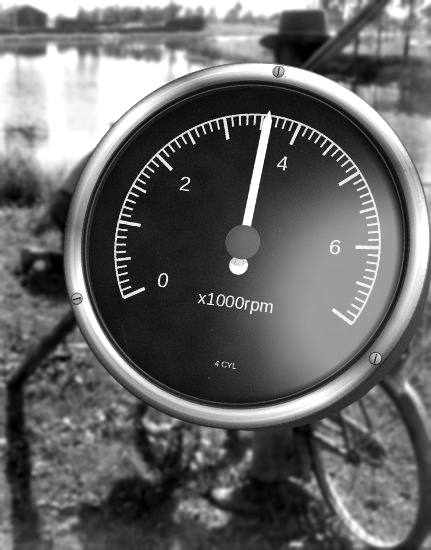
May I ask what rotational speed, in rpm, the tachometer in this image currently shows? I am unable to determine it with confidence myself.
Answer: 3600 rpm
